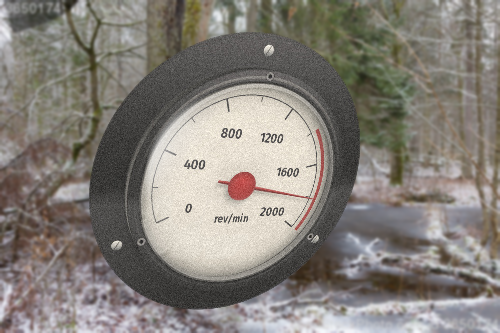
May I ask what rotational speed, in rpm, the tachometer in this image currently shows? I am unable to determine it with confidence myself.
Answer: 1800 rpm
